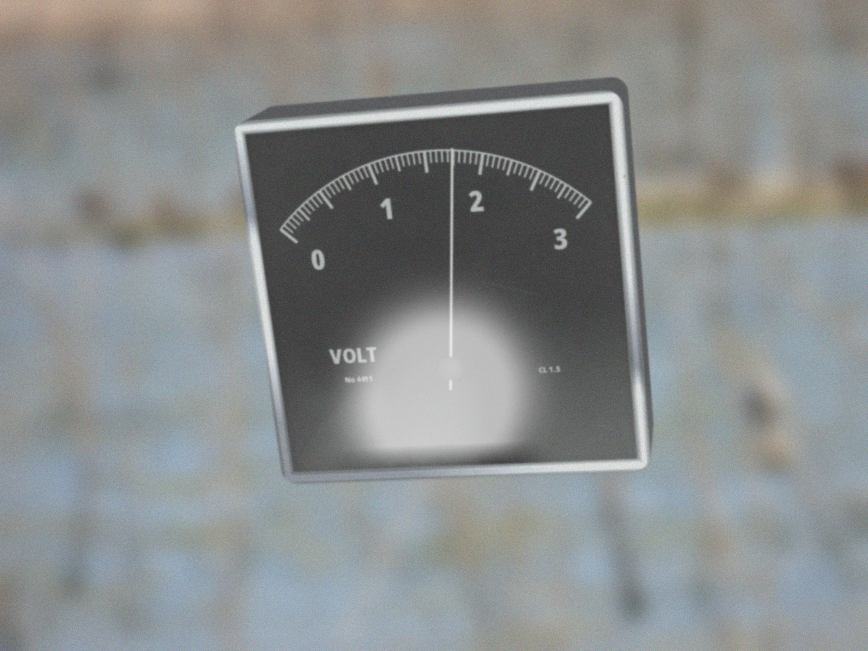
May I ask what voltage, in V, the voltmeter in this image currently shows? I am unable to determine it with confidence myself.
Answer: 1.75 V
